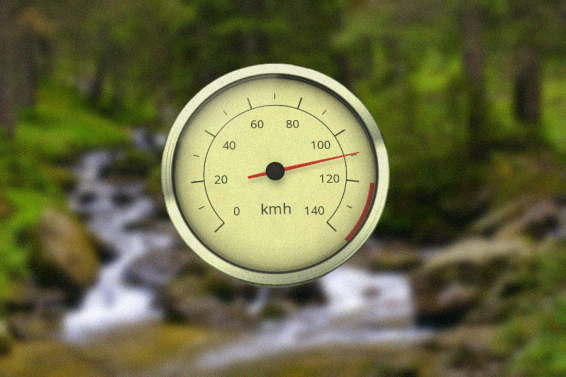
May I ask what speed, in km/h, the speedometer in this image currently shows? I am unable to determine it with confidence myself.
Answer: 110 km/h
